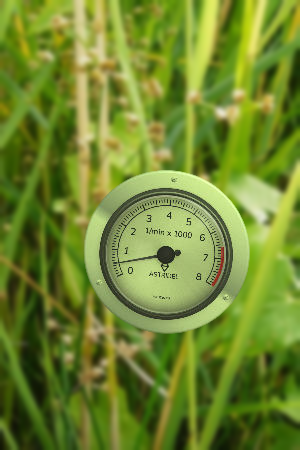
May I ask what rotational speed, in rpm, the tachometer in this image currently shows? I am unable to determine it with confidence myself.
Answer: 500 rpm
